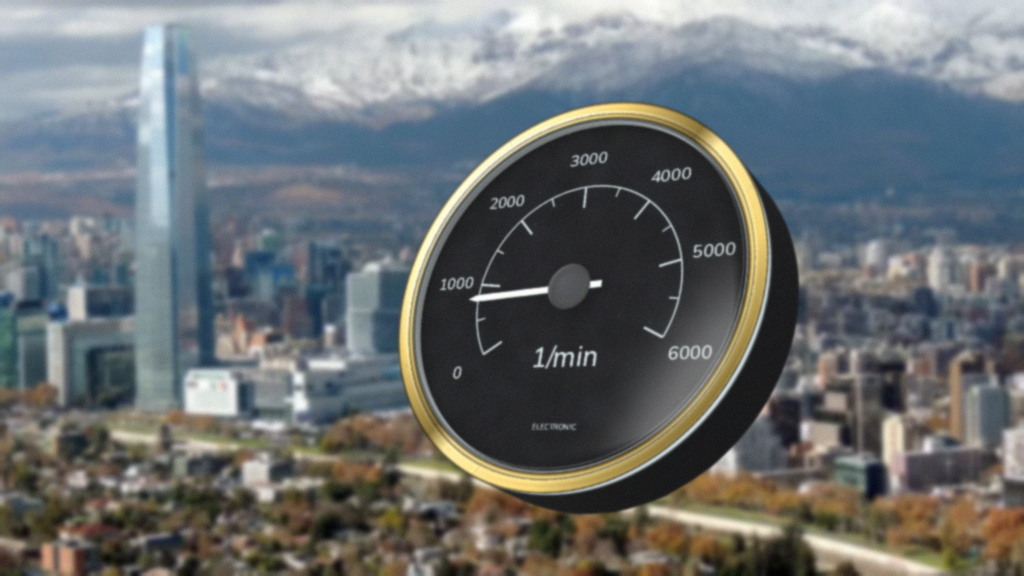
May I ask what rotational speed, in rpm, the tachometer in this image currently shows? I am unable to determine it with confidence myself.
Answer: 750 rpm
